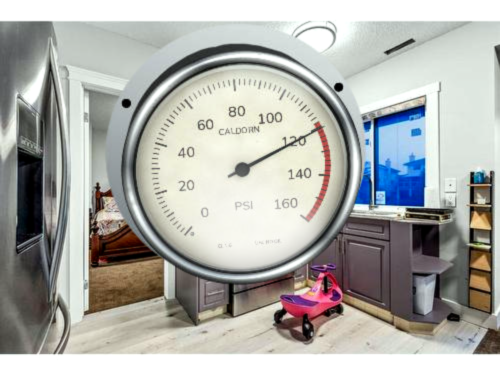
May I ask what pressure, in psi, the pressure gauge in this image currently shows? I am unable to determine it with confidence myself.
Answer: 120 psi
